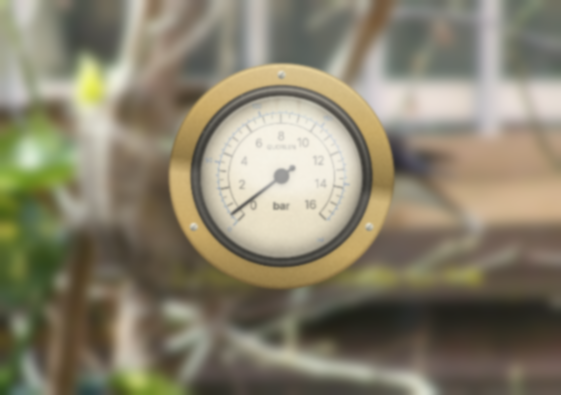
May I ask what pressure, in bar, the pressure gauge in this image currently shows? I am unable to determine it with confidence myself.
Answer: 0.5 bar
